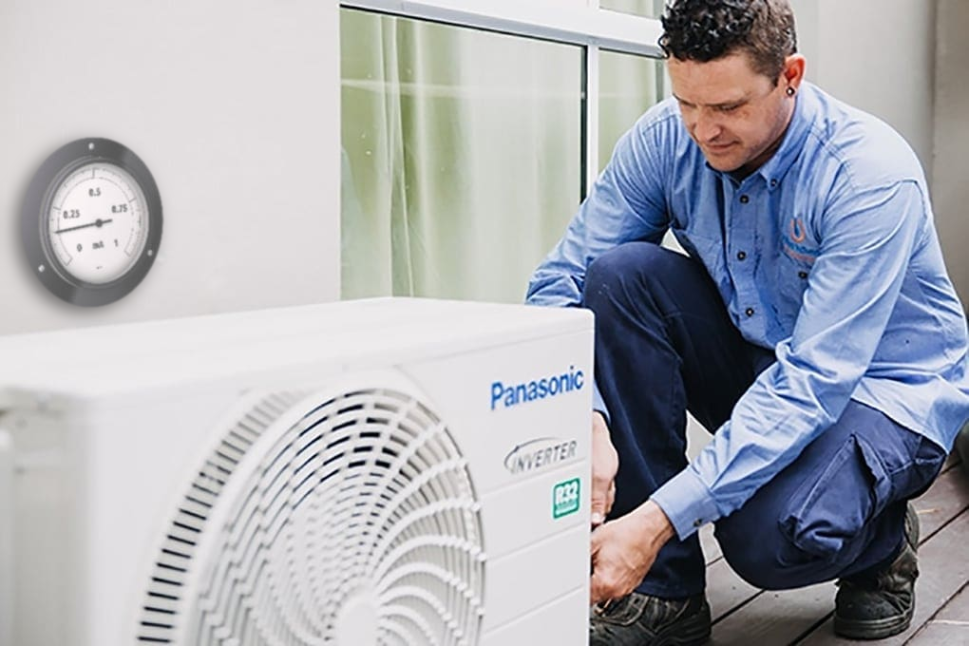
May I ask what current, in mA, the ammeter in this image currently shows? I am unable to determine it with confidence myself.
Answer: 0.15 mA
